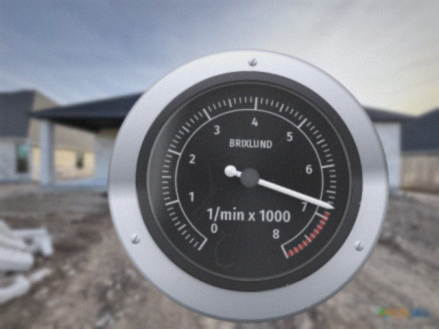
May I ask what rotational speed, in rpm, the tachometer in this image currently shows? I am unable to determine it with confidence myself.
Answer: 6800 rpm
